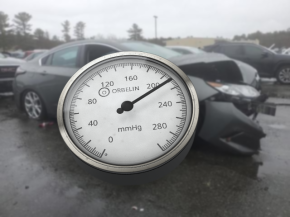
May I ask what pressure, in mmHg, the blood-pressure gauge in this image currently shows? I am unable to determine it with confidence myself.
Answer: 210 mmHg
